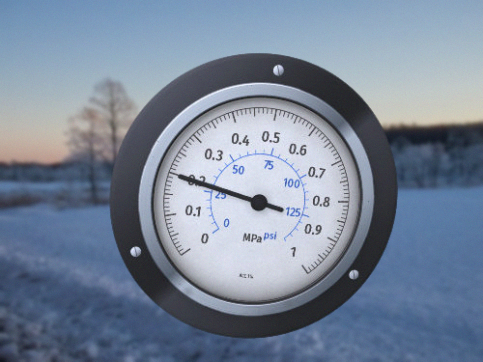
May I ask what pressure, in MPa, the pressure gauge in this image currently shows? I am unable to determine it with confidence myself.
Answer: 0.2 MPa
